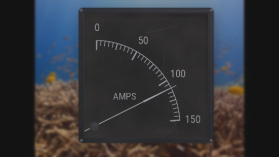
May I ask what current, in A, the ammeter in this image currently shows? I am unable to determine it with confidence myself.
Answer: 110 A
